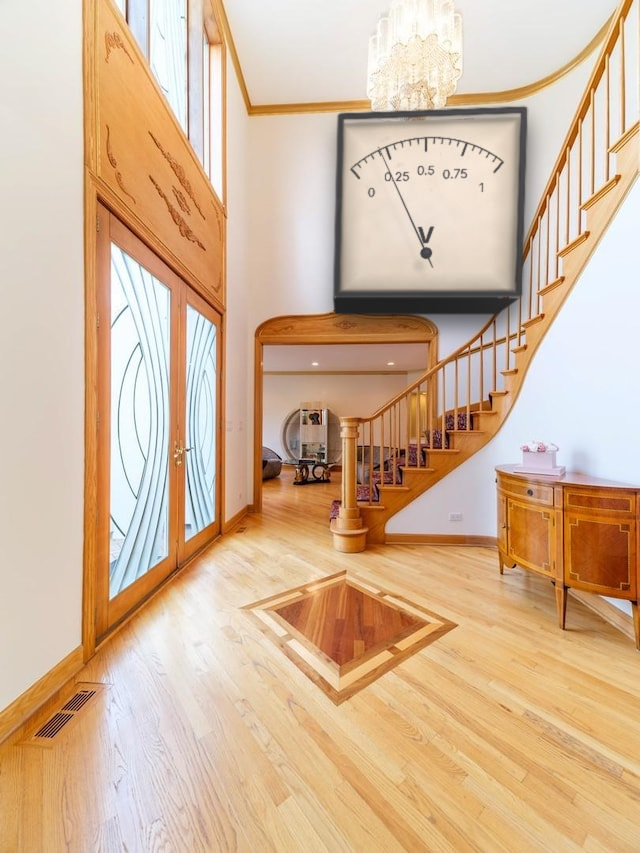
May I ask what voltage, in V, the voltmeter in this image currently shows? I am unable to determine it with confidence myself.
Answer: 0.2 V
